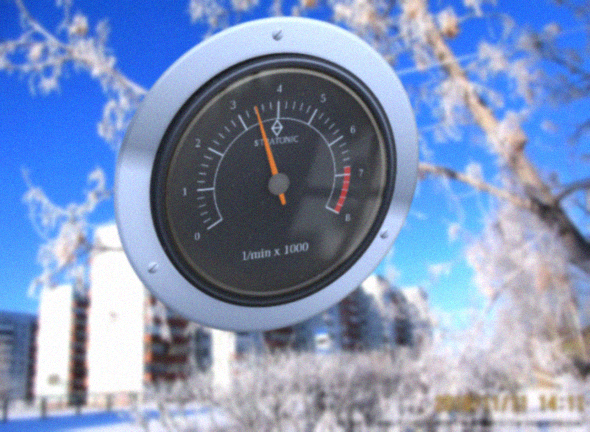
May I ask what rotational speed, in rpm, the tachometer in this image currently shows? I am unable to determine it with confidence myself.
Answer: 3400 rpm
